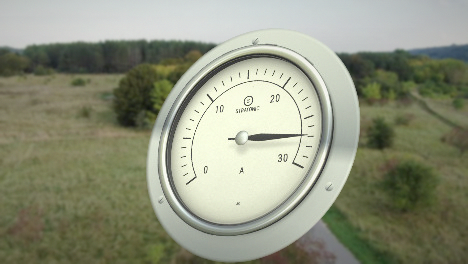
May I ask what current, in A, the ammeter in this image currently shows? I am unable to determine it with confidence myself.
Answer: 27 A
